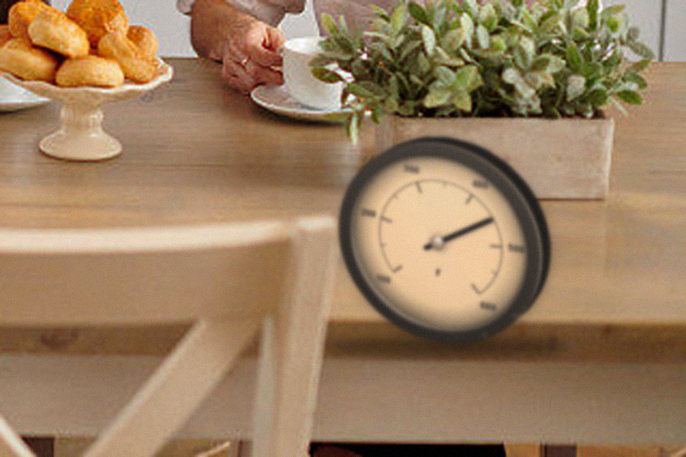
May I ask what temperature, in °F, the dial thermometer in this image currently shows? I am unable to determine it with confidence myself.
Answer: 450 °F
